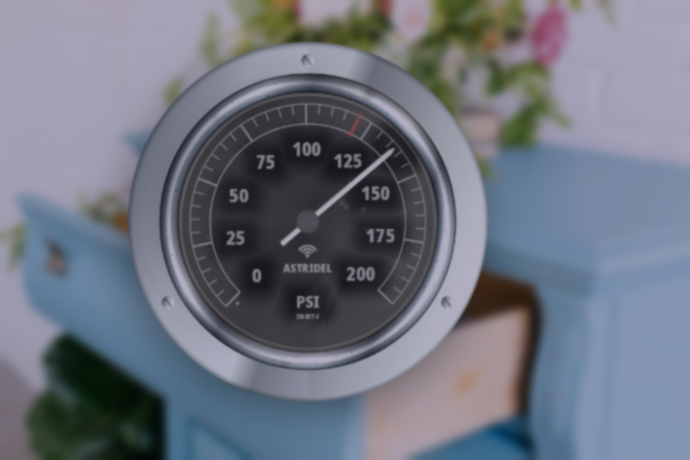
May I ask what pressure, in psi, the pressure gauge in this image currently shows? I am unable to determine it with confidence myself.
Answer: 137.5 psi
